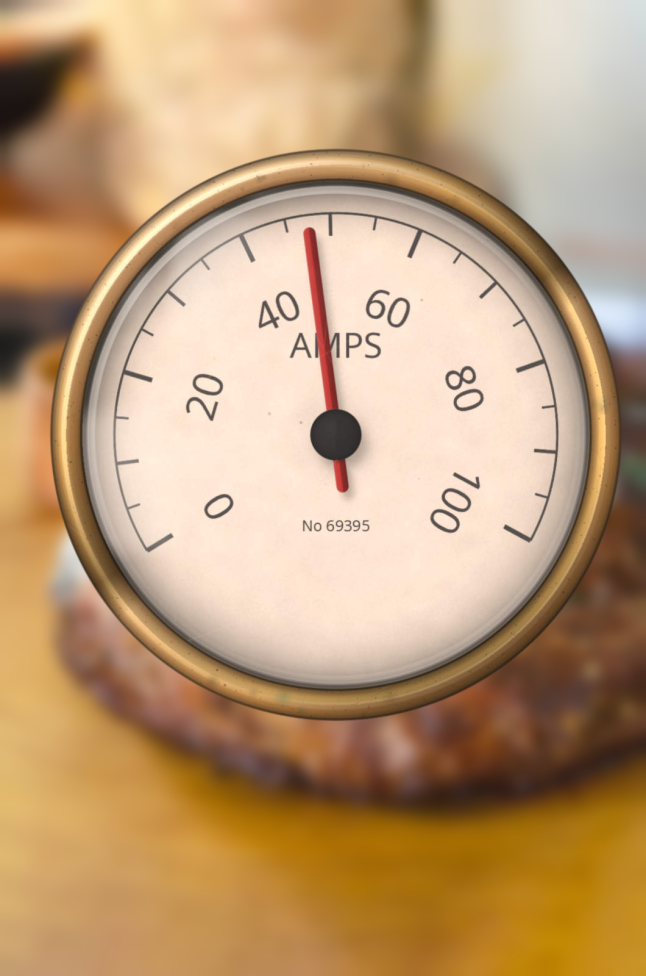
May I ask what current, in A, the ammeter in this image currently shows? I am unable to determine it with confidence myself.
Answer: 47.5 A
